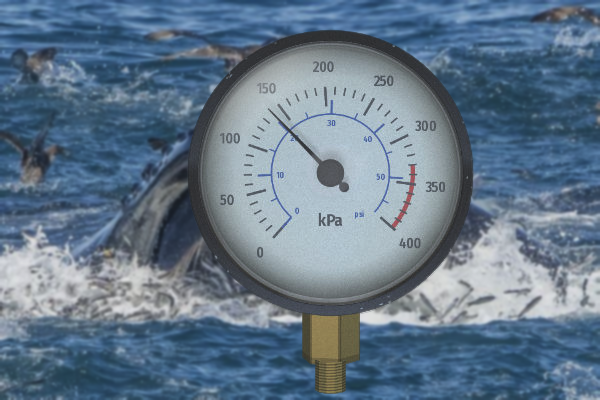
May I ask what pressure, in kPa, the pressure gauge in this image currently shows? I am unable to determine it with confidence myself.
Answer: 140 kPa
